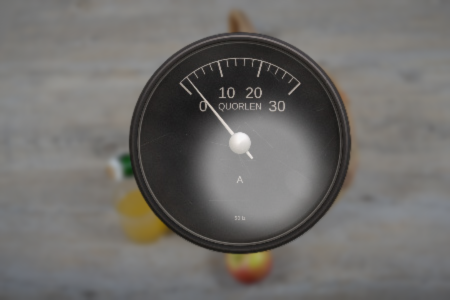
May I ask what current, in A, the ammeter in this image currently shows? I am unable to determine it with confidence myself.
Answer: 2 A
